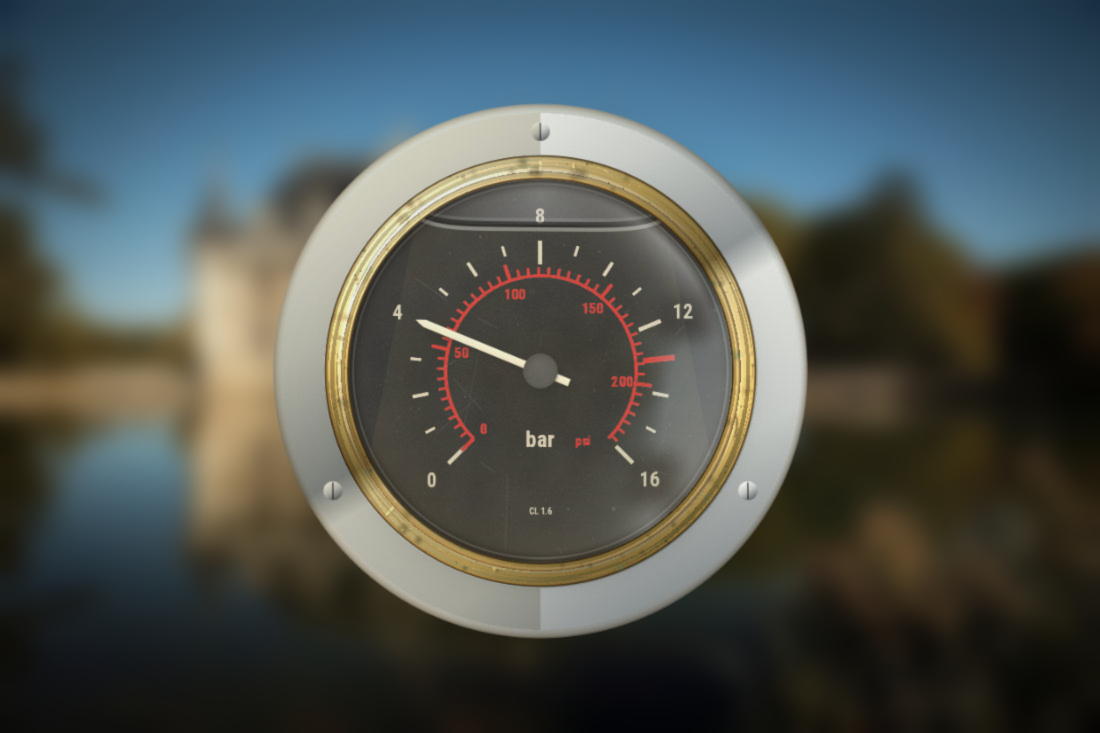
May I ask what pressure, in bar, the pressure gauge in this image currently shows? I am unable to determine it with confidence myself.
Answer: 4 bar
